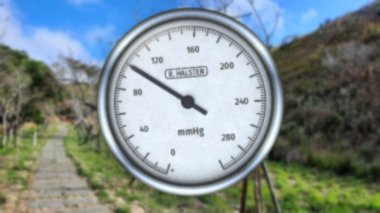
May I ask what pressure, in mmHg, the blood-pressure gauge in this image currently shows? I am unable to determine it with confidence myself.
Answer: 100 mmHg
